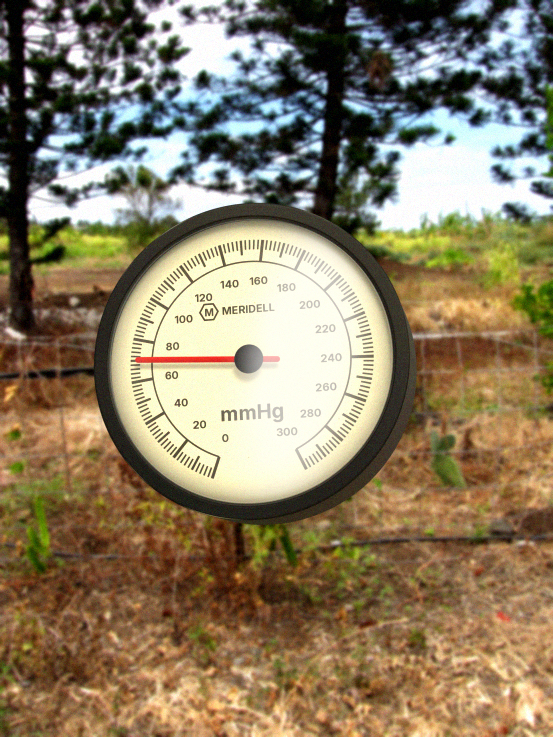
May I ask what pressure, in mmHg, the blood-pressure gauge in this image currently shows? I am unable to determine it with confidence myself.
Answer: 70 mmHg
